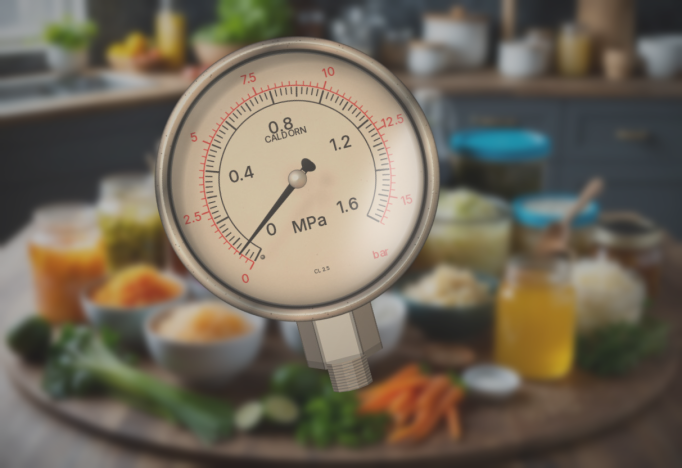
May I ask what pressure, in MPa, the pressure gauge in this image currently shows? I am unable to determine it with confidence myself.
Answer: 0.06 MPa
